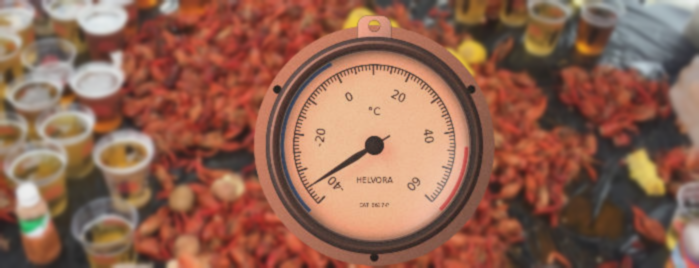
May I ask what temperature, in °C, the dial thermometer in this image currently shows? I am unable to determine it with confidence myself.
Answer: -35 °C
